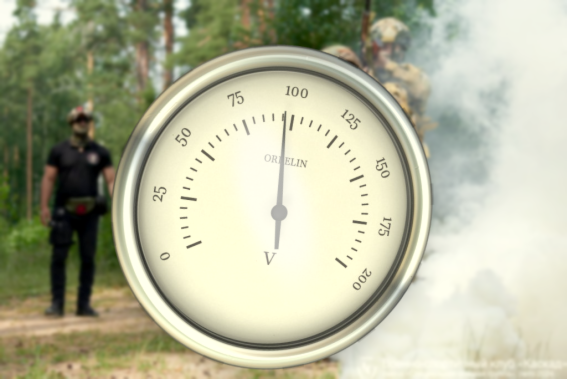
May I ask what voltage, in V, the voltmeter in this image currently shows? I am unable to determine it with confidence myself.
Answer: 95 V
